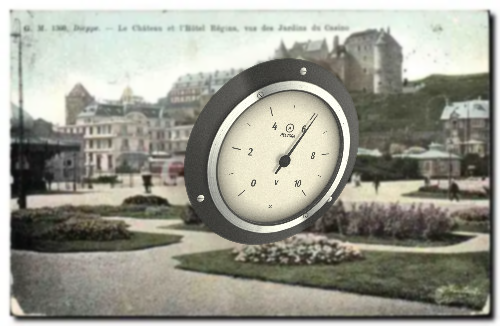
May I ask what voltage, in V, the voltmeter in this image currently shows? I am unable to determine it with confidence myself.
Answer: 6 V
